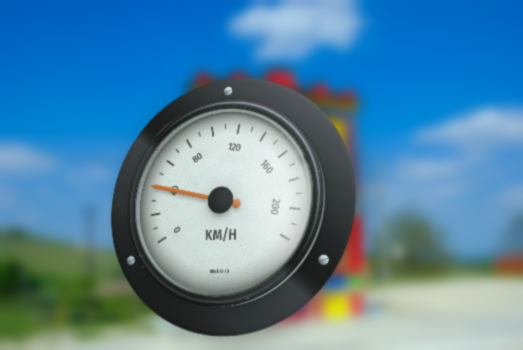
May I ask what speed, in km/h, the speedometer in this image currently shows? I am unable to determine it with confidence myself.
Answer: 40 km/h
